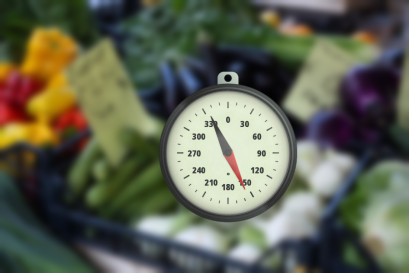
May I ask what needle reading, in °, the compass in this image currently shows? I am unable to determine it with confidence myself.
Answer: 155 °
